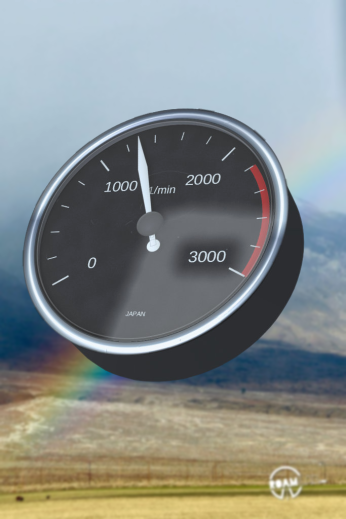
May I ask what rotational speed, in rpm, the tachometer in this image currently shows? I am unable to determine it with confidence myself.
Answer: 1300 rpm
